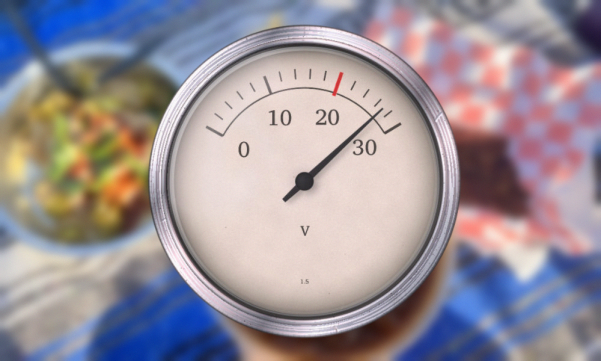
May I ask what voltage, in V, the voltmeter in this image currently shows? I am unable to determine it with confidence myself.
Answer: 27 V
